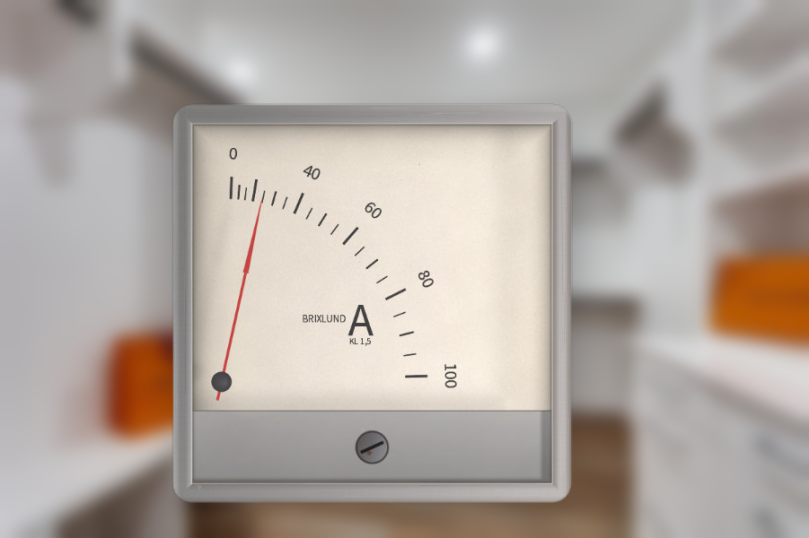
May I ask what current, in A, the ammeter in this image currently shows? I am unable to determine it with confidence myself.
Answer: 25 A
